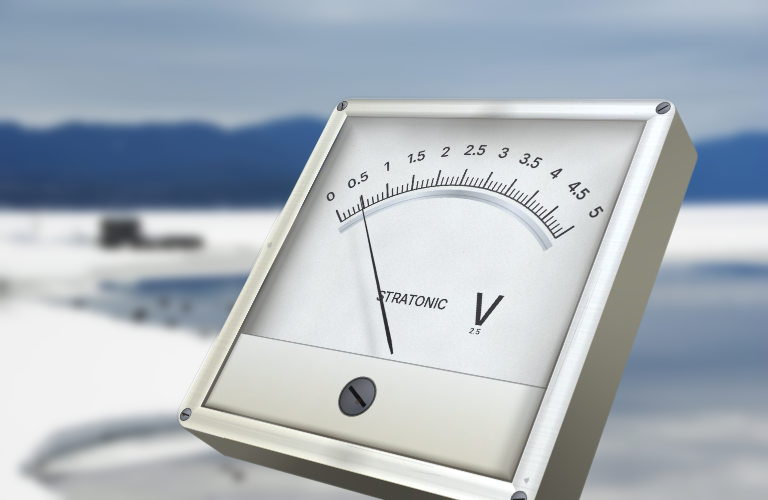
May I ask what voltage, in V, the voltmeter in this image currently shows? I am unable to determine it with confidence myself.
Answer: 0.5 V
